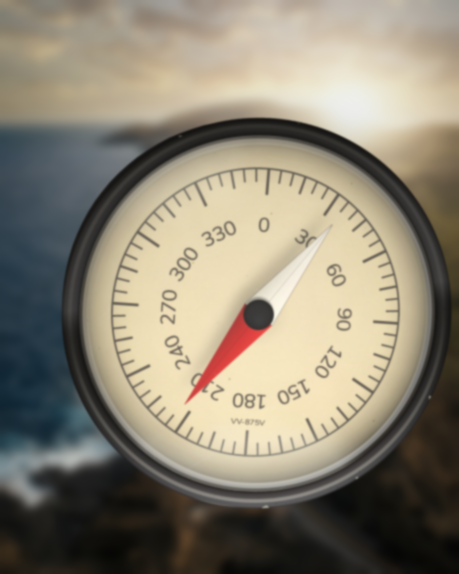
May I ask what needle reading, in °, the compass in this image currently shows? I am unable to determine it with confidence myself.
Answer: 215 °
